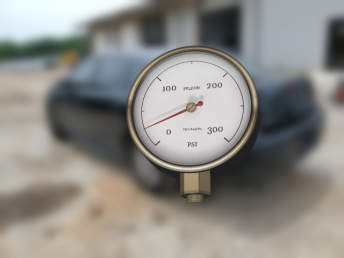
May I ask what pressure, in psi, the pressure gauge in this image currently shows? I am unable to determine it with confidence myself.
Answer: 25 psi
